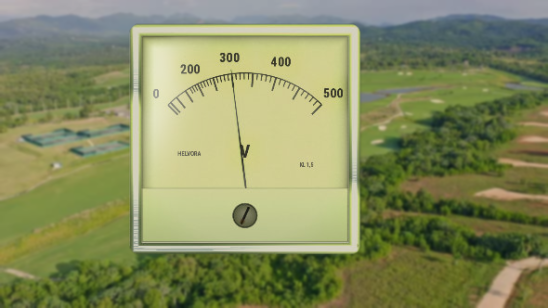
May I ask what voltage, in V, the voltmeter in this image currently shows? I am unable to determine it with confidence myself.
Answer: 300 V
